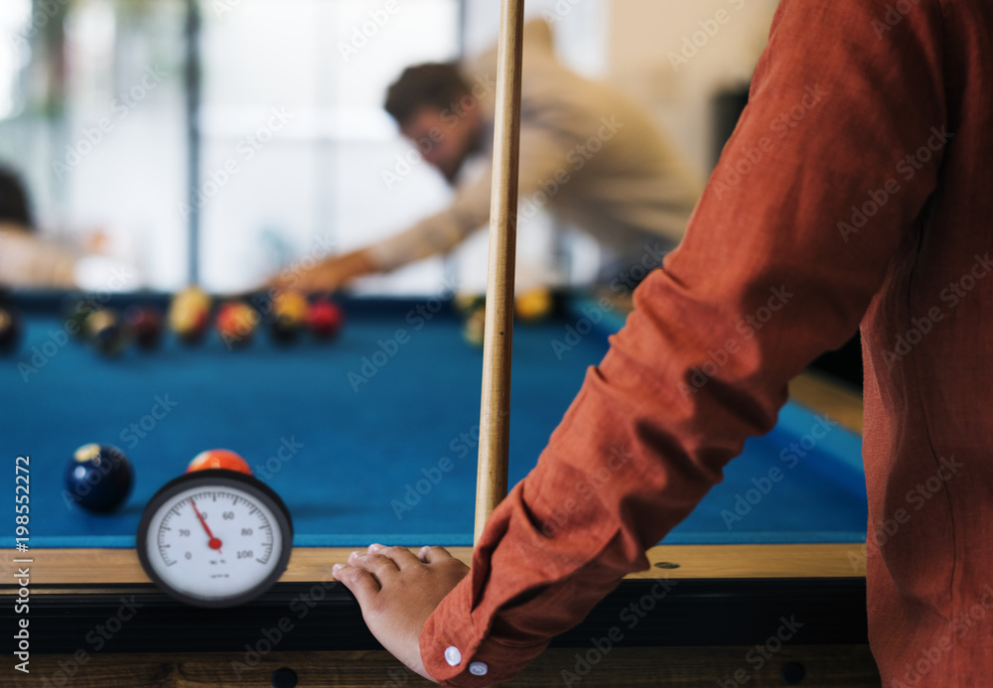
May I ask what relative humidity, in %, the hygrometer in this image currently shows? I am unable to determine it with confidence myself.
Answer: 40 %
